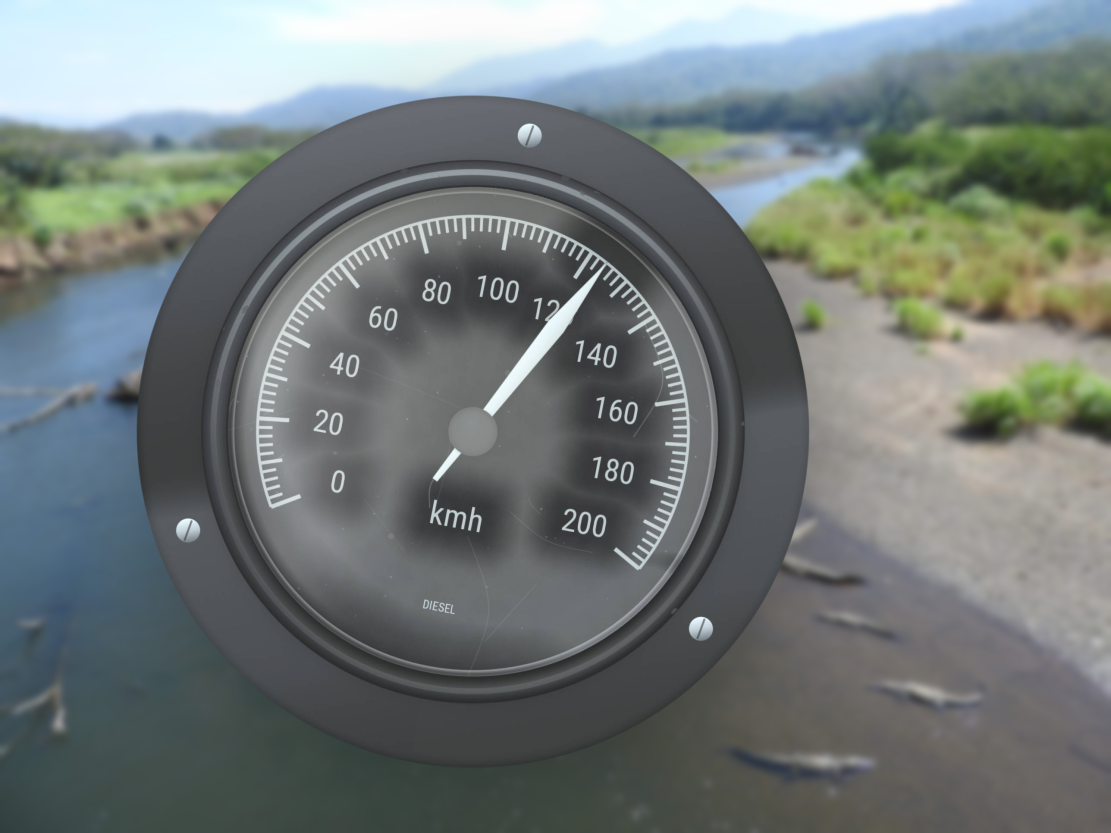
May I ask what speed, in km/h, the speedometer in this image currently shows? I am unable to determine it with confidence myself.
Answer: 124 km/h
